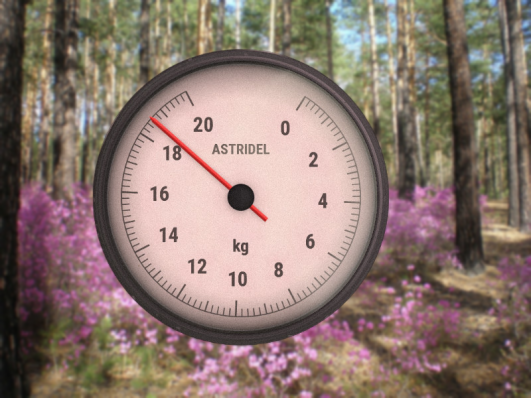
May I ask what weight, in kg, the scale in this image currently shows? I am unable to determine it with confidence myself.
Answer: 18.6 kg
